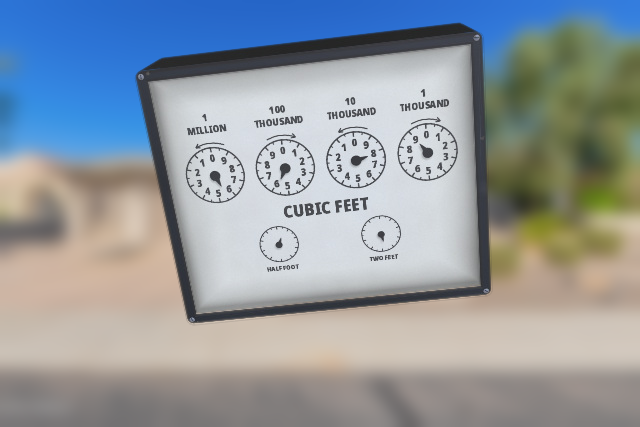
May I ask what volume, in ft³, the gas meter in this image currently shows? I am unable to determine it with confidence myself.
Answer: 557900 ft³
